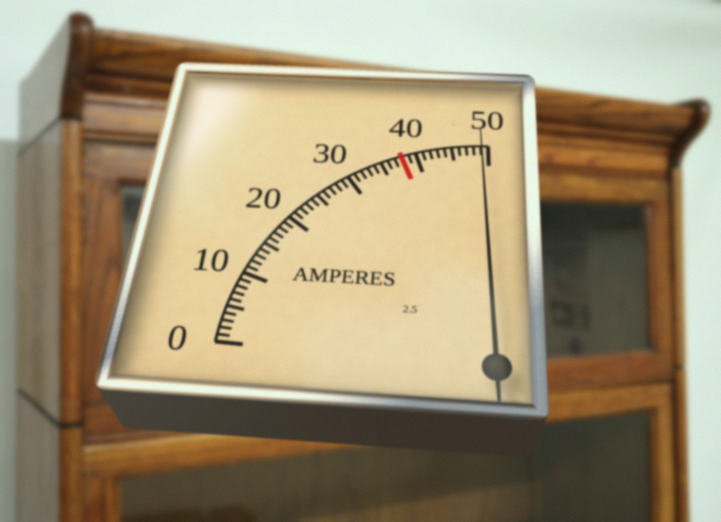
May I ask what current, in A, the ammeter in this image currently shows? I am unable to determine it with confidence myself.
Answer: 49 A
